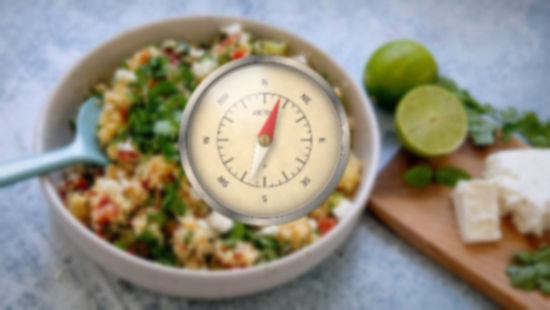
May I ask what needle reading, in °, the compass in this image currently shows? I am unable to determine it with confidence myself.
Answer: 20 °
